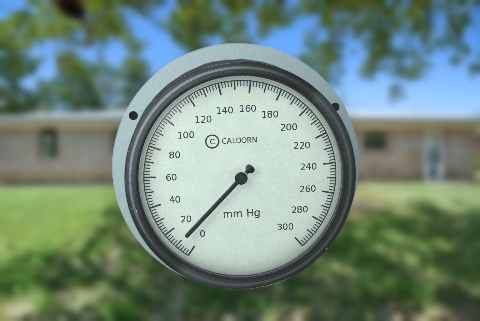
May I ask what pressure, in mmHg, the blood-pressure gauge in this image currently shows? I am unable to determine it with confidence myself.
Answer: 10 mmHg
